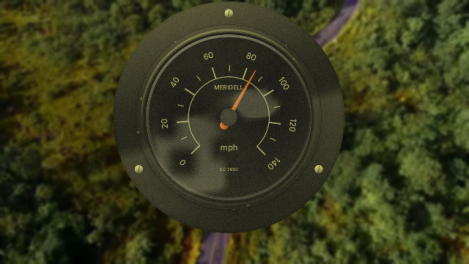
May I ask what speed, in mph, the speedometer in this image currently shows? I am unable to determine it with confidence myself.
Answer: 85 mph
